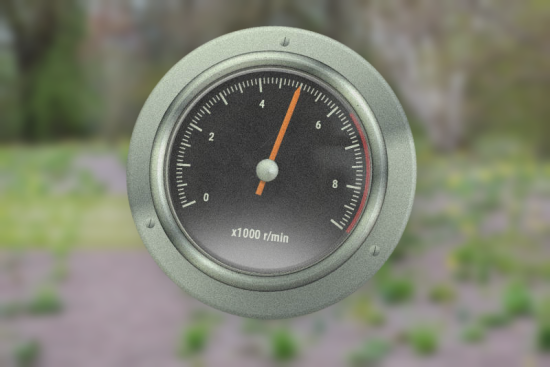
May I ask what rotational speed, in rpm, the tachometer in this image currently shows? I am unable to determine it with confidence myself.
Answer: 5000 rpm
